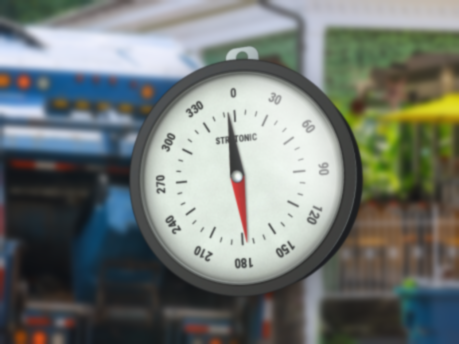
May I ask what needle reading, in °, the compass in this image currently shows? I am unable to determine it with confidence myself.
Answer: 175 °
